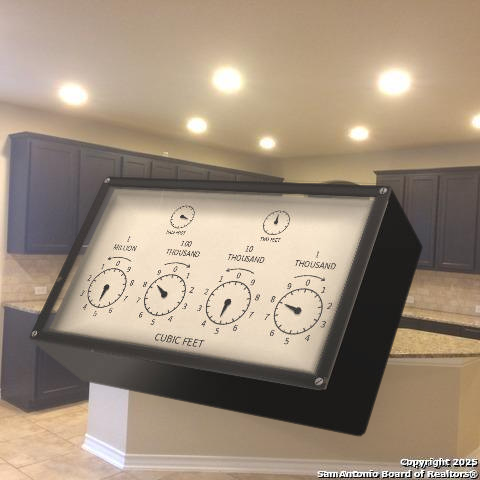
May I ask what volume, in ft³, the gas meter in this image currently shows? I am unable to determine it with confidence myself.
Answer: 484800 ft³
